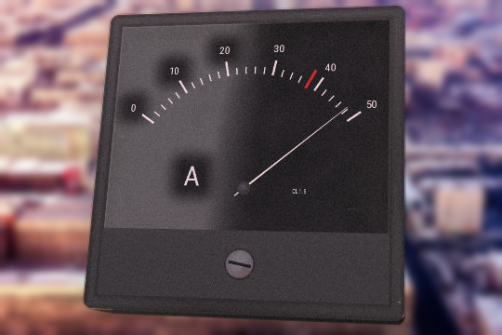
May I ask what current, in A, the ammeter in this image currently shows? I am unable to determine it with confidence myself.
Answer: 48 A
